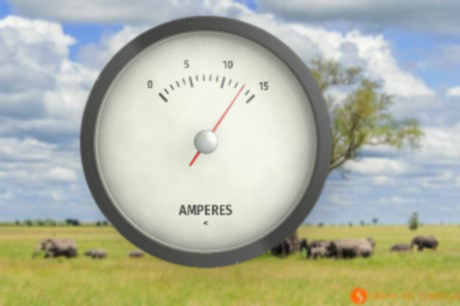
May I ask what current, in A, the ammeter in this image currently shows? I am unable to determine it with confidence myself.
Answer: 13 A
